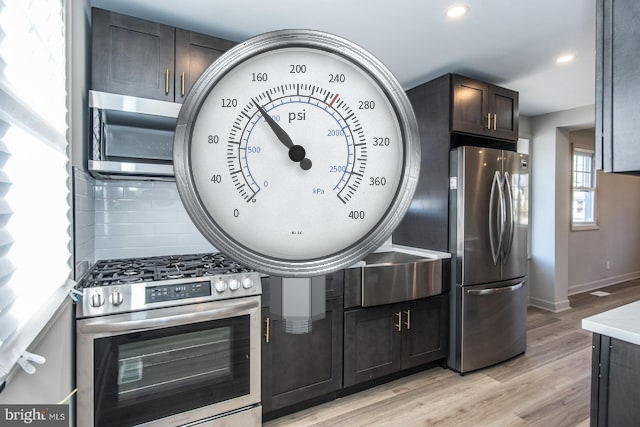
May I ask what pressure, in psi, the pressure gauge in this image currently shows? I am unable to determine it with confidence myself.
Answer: 140 psi
